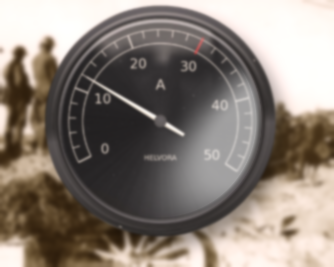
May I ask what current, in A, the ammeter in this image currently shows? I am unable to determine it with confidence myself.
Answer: 12 A
